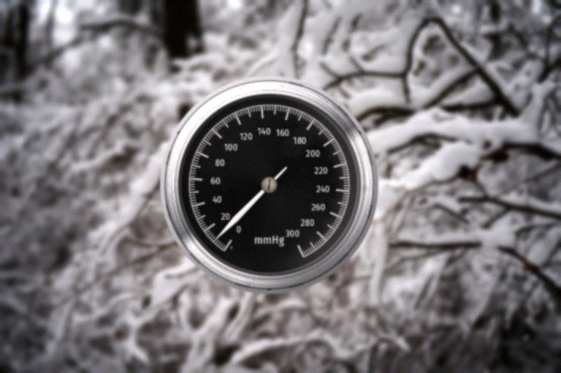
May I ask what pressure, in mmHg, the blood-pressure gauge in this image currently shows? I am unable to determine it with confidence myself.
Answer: 10 mmHg
